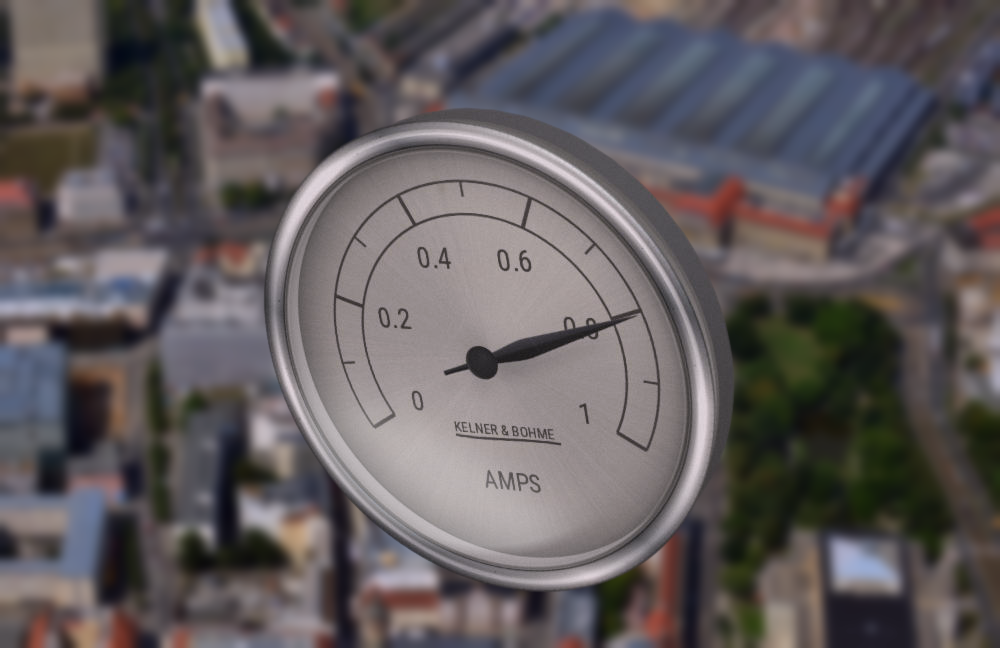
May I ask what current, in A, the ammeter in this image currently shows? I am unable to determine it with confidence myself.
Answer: 0.8 A
